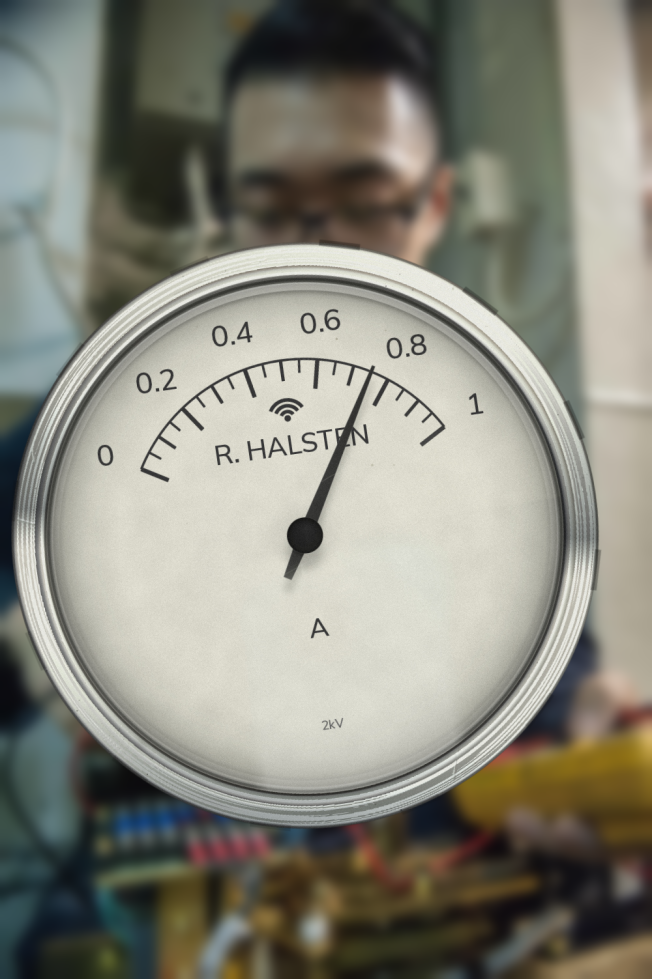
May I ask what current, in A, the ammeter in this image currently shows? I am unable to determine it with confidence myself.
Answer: 0.75 A
